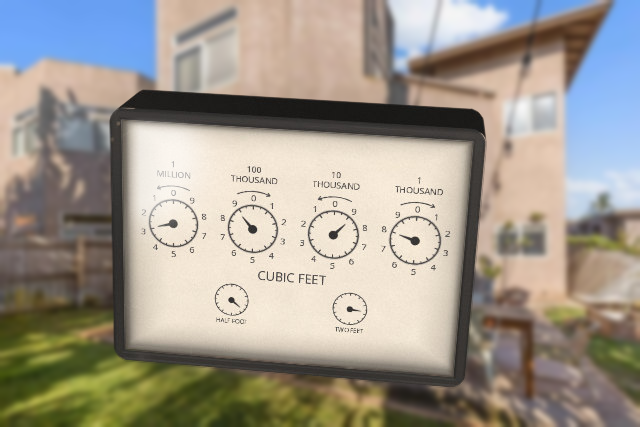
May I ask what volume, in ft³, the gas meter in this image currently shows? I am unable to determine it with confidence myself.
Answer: 288800 ft³
